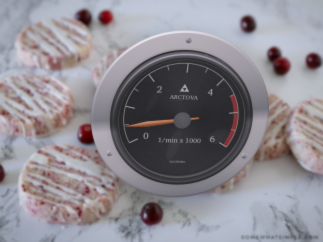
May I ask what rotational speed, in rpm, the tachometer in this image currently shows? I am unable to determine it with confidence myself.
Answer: 500 rpm
